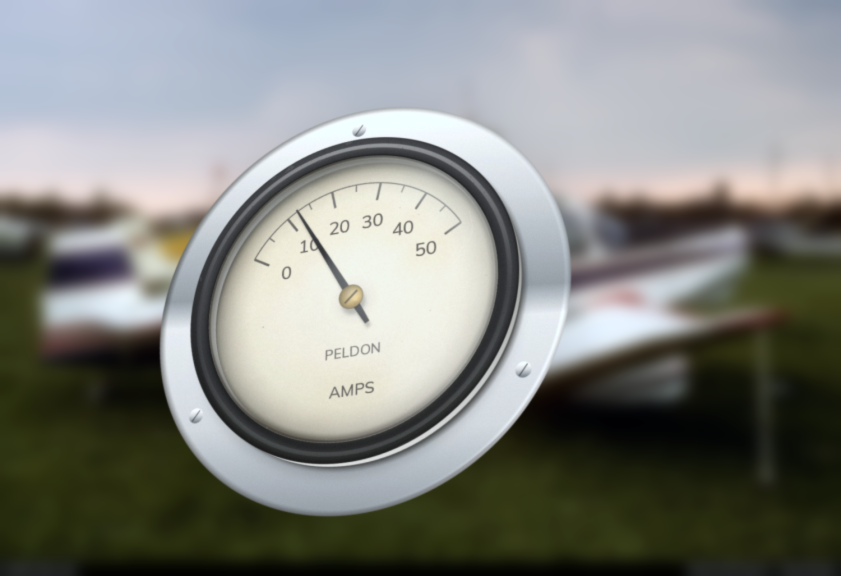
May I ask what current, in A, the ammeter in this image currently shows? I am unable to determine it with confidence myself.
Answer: 12.5 A
